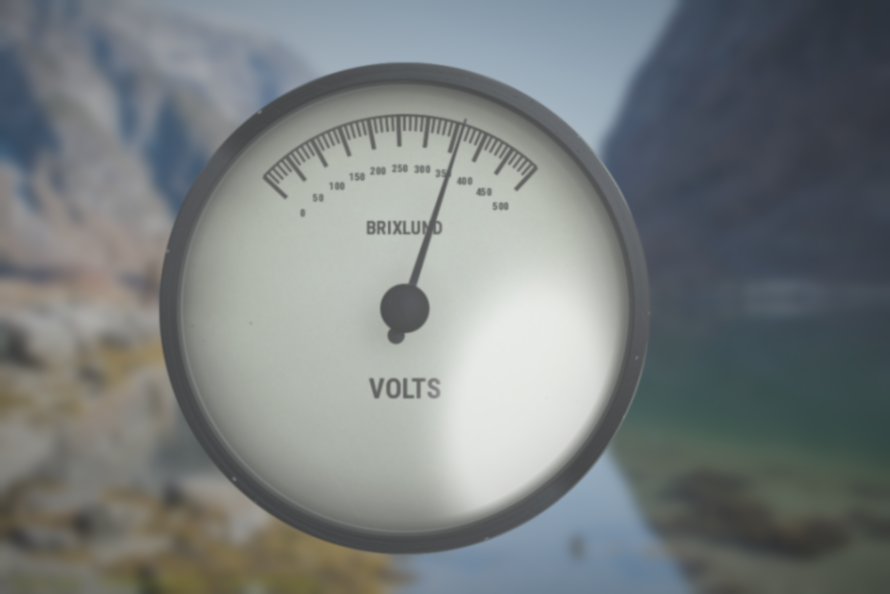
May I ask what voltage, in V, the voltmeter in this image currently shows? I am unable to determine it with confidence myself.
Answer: 360 V
